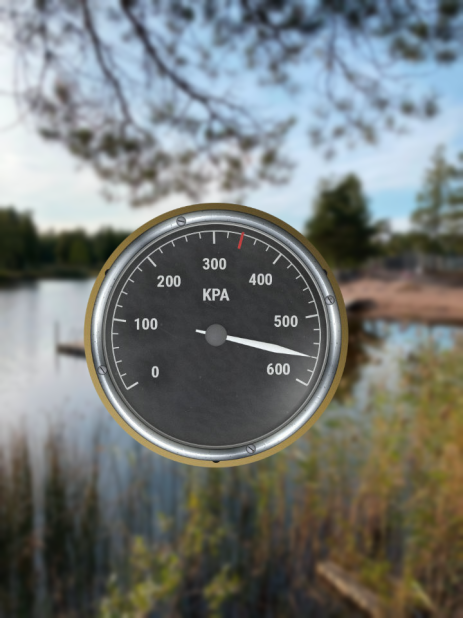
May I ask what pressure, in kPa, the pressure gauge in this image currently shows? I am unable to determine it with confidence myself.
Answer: 560 kPa
